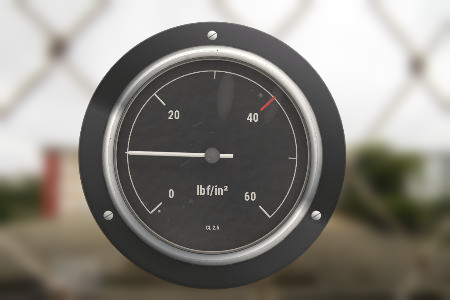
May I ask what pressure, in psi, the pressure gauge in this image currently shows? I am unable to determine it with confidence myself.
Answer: 10 psi
